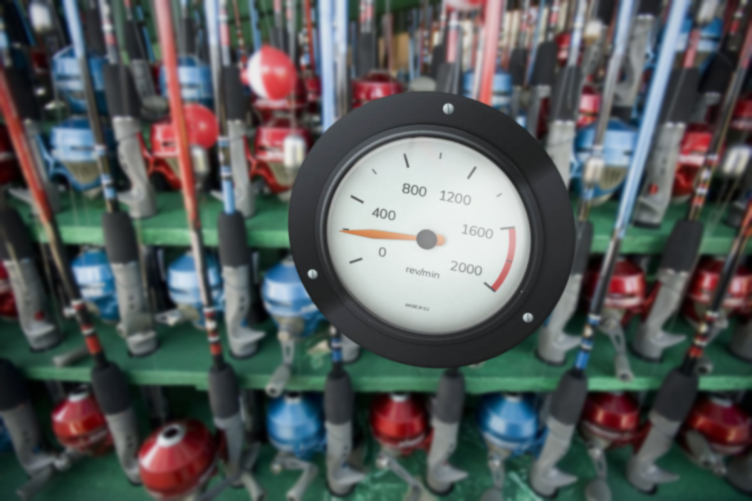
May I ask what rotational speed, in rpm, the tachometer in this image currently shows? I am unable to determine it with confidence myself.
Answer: 200 rpm
